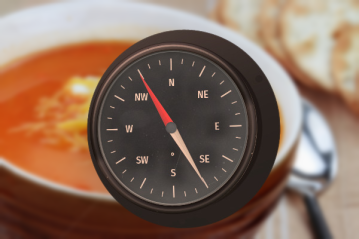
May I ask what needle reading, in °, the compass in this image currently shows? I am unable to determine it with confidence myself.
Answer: 330 °
